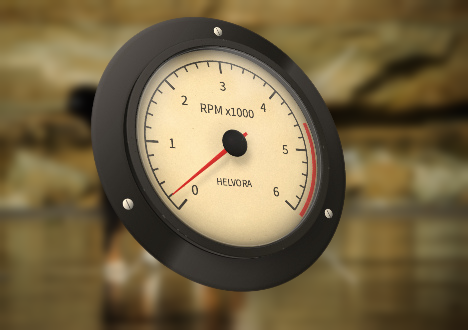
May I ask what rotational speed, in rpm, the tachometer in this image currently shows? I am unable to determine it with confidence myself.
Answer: 200 rpm
